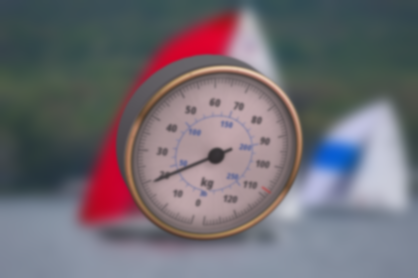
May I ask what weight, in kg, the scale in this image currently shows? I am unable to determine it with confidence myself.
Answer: 20 kg
